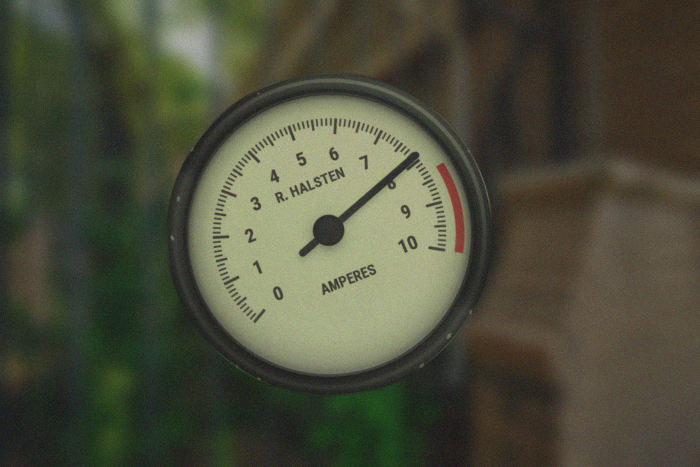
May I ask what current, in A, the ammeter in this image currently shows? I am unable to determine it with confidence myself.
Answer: 7.9 A
